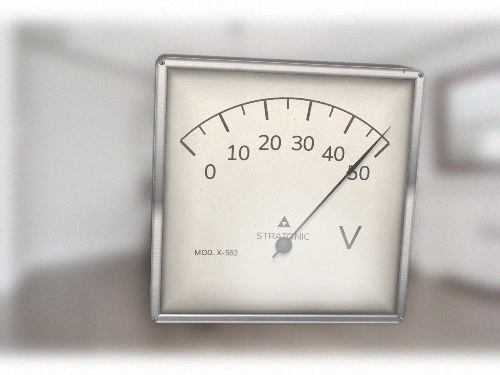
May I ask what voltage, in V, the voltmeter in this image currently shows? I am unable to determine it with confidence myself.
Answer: 47.5 V
